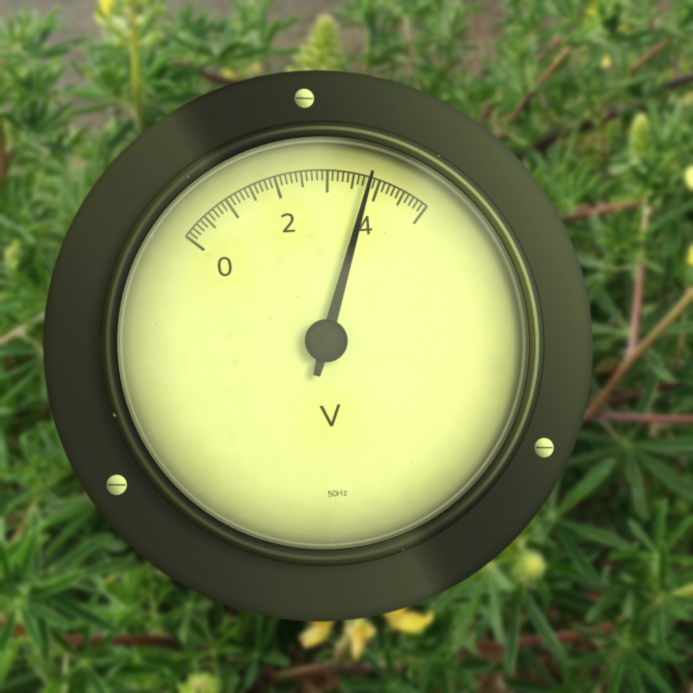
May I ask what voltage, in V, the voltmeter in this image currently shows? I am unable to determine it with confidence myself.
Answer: 3.8 V
